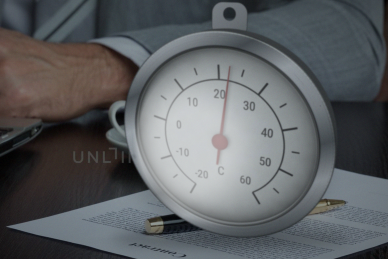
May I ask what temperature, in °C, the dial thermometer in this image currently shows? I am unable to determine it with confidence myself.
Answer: 22.5 °C
